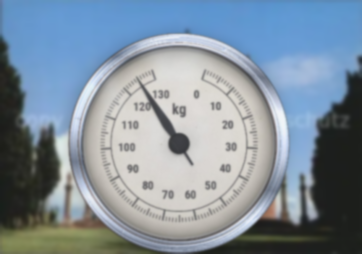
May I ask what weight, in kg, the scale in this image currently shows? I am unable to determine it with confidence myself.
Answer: 125 kg
